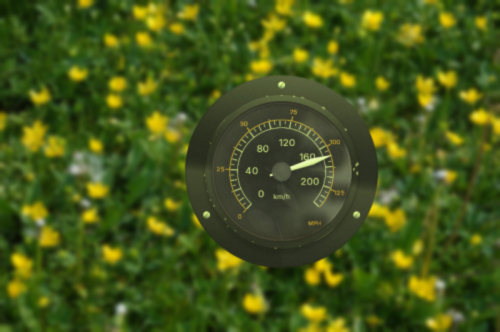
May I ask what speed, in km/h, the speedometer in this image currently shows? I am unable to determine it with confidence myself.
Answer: 170 km/h
